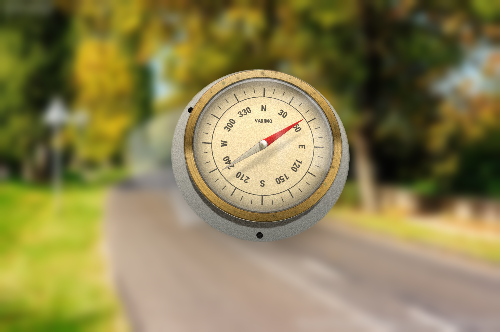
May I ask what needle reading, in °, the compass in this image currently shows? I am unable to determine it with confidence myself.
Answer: 55 °
